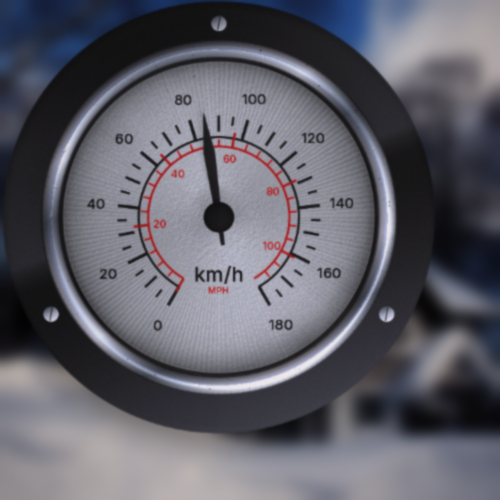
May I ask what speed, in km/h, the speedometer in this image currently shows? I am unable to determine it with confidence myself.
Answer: 85 km/h
